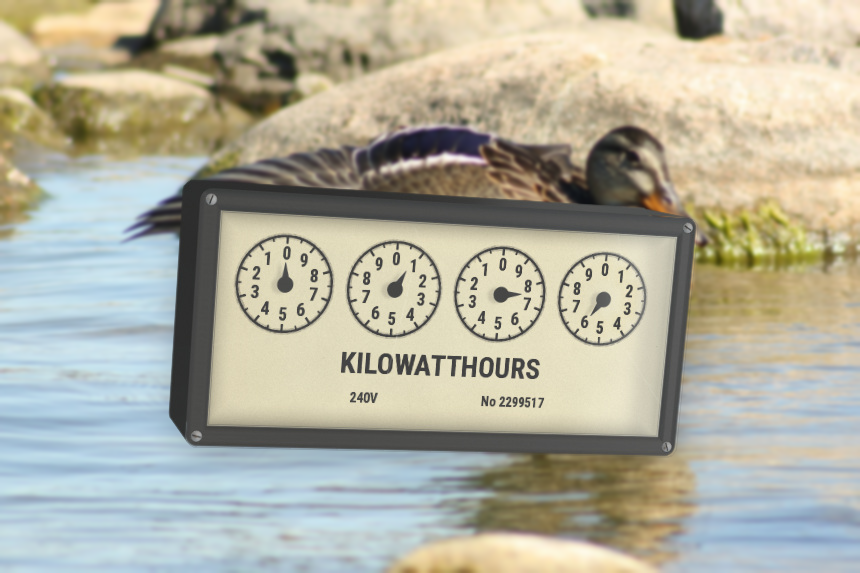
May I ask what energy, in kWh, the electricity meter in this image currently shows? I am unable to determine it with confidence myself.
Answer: 76 kWh
